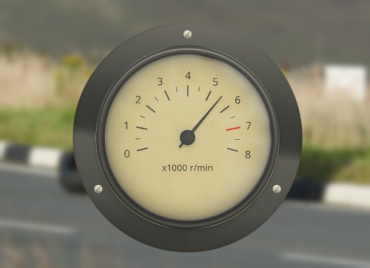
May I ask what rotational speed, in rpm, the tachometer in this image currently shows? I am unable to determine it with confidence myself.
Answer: 5500 rpm
